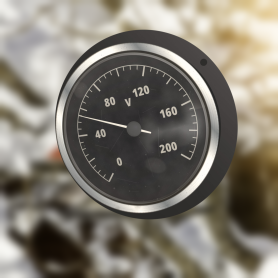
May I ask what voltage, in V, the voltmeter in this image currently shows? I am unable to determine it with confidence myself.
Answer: 55 V
